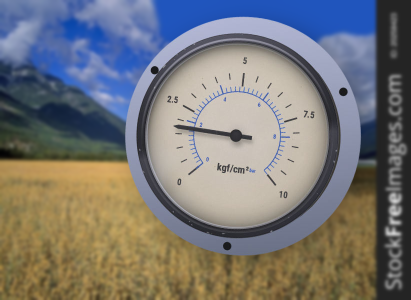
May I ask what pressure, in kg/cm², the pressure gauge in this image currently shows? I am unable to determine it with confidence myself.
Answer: 1.75 kg/cm²
